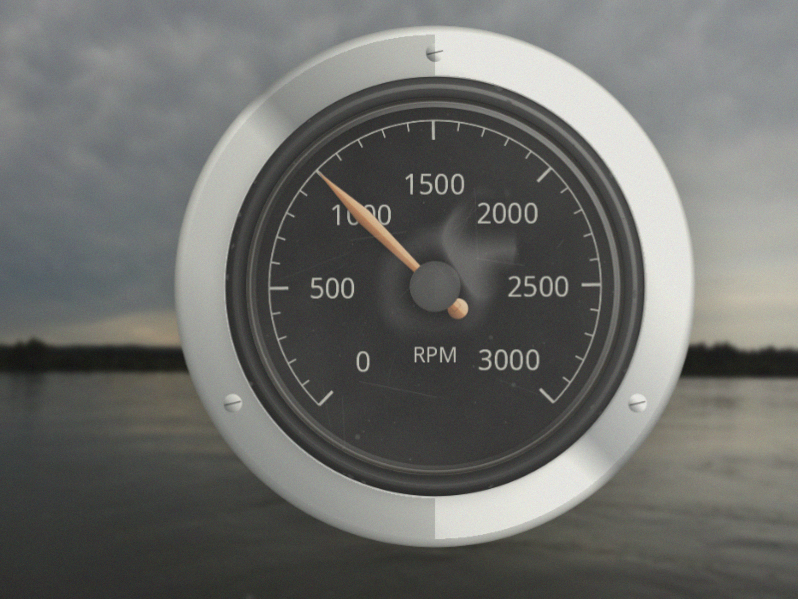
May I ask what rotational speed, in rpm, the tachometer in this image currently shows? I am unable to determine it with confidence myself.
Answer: 1000 rpm
